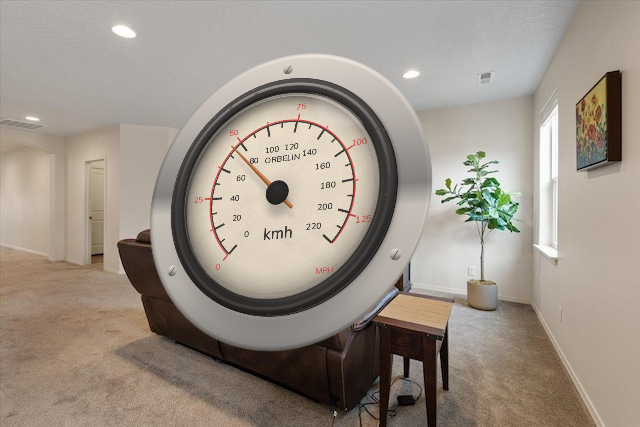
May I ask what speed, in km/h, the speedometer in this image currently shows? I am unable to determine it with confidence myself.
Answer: 75 km/h
